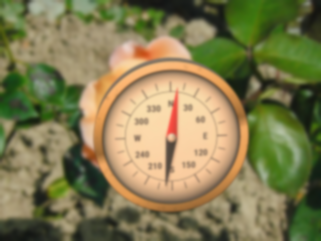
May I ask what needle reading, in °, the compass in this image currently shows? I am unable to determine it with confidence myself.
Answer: 7.5 °
